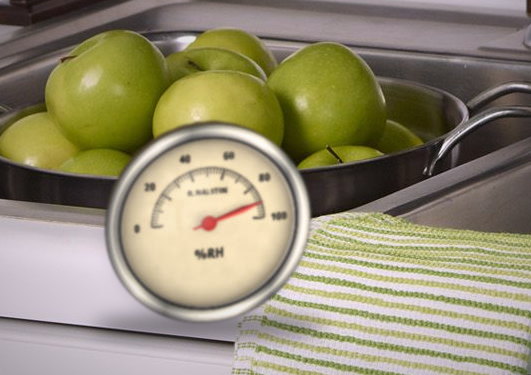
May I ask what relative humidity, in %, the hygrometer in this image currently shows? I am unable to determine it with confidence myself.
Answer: 90 %
